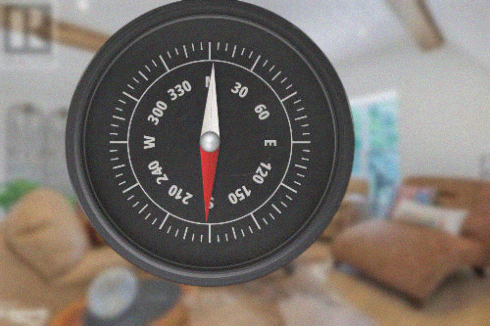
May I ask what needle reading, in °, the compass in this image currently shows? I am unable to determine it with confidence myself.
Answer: 182.5 °
